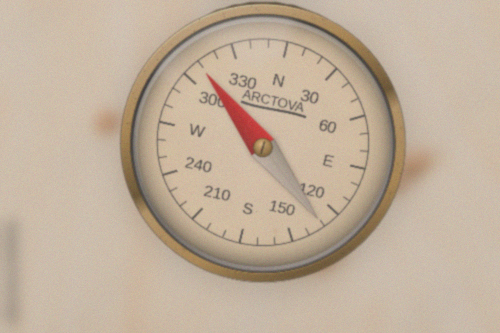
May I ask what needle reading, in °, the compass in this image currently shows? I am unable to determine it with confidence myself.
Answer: 310 °
